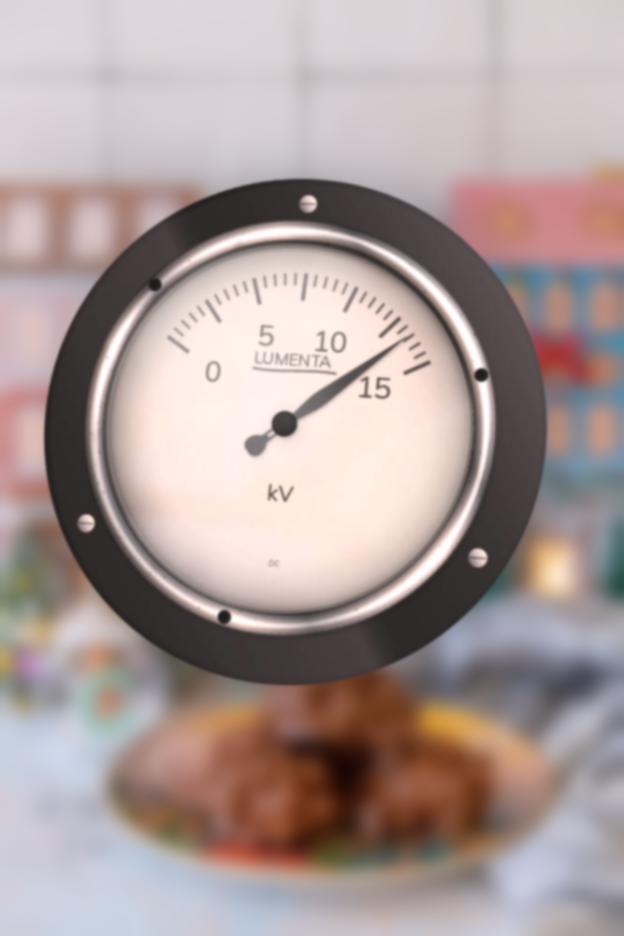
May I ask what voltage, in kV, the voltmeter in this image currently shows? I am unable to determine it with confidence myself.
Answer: 13.5 kV
